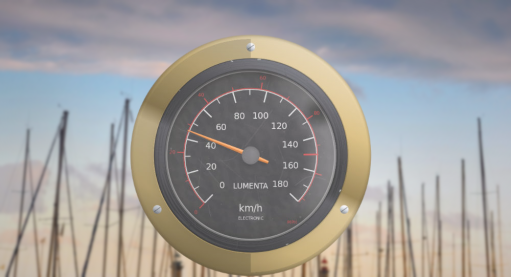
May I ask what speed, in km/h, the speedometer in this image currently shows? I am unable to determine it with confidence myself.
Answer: 45 km/h
